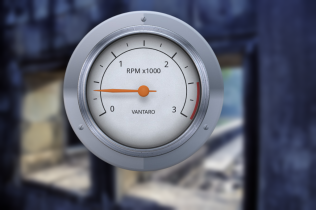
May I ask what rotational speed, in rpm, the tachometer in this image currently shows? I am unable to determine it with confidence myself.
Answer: 375 rpm
